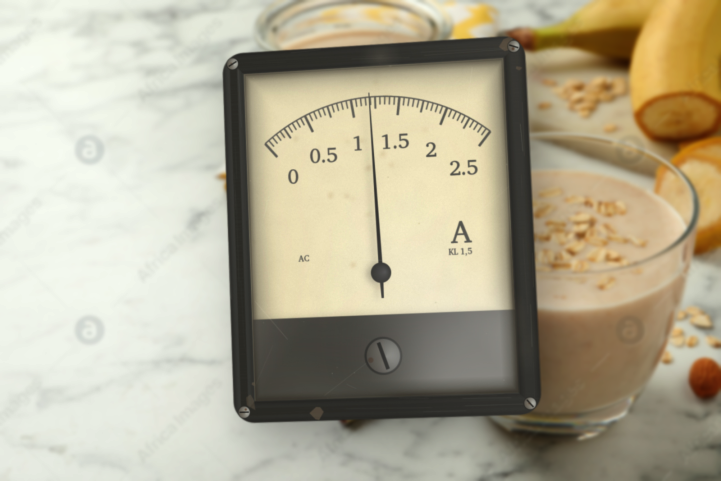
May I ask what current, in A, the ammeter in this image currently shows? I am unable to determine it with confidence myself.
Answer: 1.2 A
